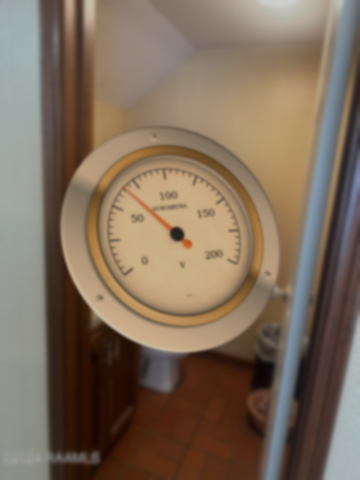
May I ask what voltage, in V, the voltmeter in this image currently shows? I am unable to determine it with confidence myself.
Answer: 65 V
